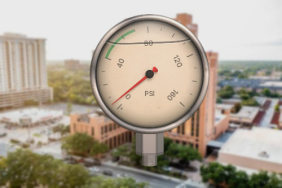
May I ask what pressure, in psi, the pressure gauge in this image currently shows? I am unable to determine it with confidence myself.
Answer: 5 psi
